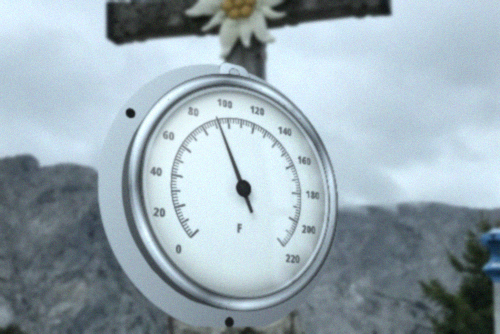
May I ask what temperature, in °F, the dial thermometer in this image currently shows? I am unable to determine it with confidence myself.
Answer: 90 °F
